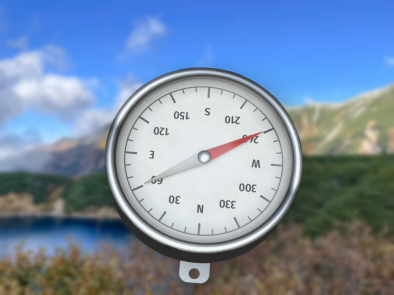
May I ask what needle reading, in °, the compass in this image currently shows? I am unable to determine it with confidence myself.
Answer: 240 °
